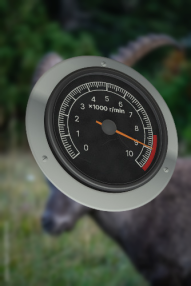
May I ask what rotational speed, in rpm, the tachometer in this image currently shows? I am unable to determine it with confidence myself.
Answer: 9000 rpm
